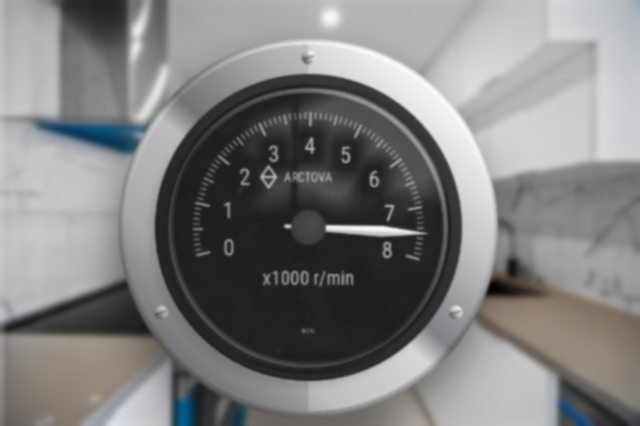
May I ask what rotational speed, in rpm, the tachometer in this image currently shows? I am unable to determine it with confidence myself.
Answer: 7500 rpm
